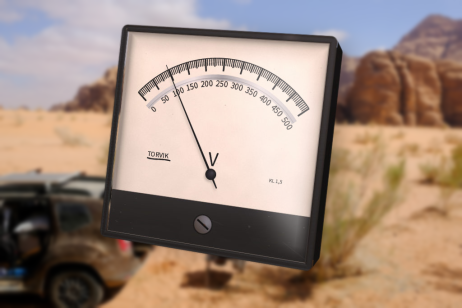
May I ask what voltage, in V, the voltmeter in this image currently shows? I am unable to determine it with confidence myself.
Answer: 100 V
